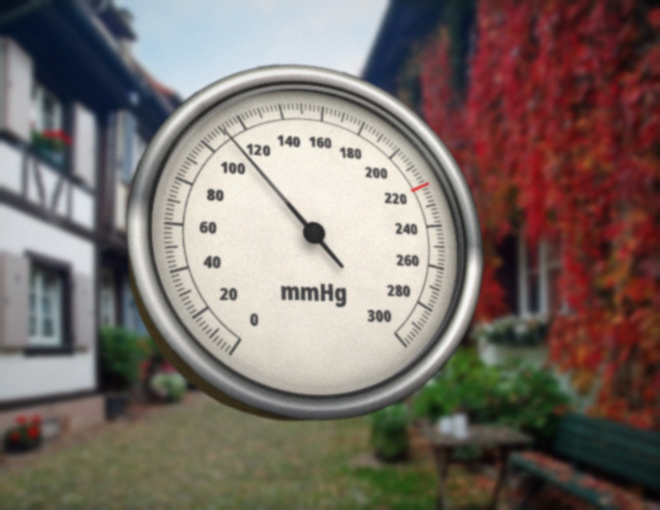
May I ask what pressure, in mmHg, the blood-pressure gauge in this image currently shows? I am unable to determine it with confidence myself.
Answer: 110 mmHg
